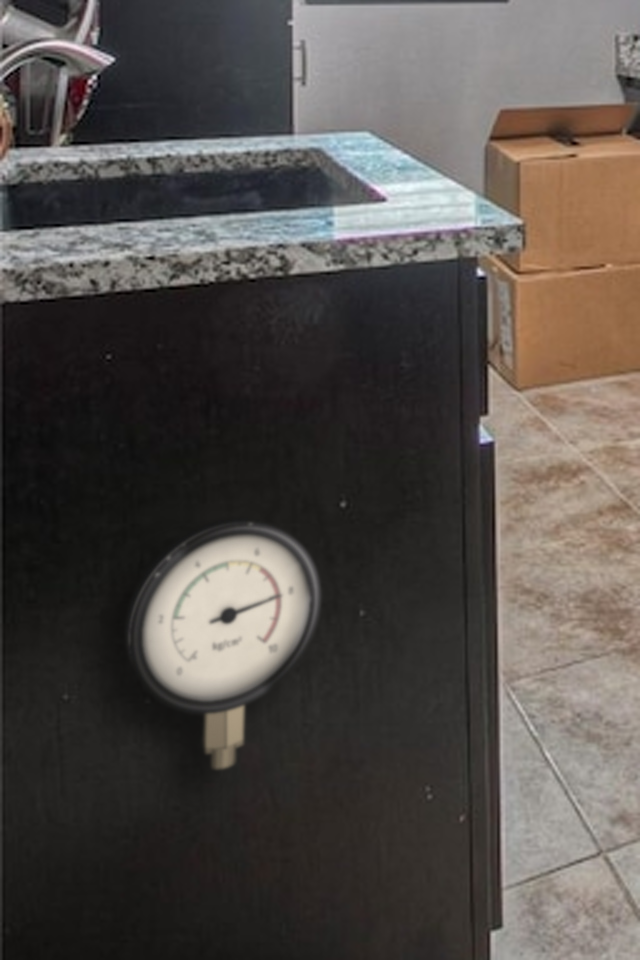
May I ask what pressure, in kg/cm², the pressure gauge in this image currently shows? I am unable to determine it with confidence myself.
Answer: 8 kg/cm²
